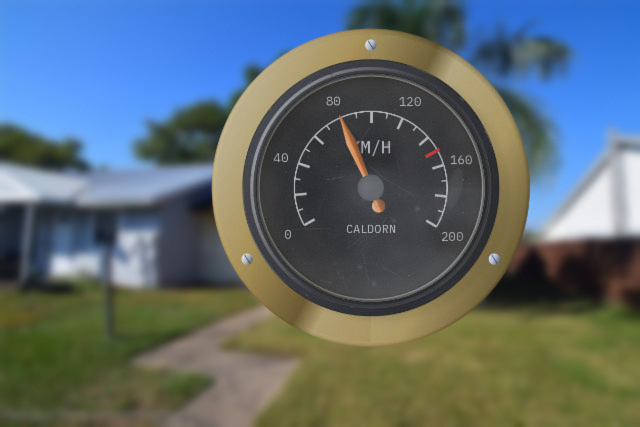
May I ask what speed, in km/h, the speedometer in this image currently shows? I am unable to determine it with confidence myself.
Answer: 80 km/h
